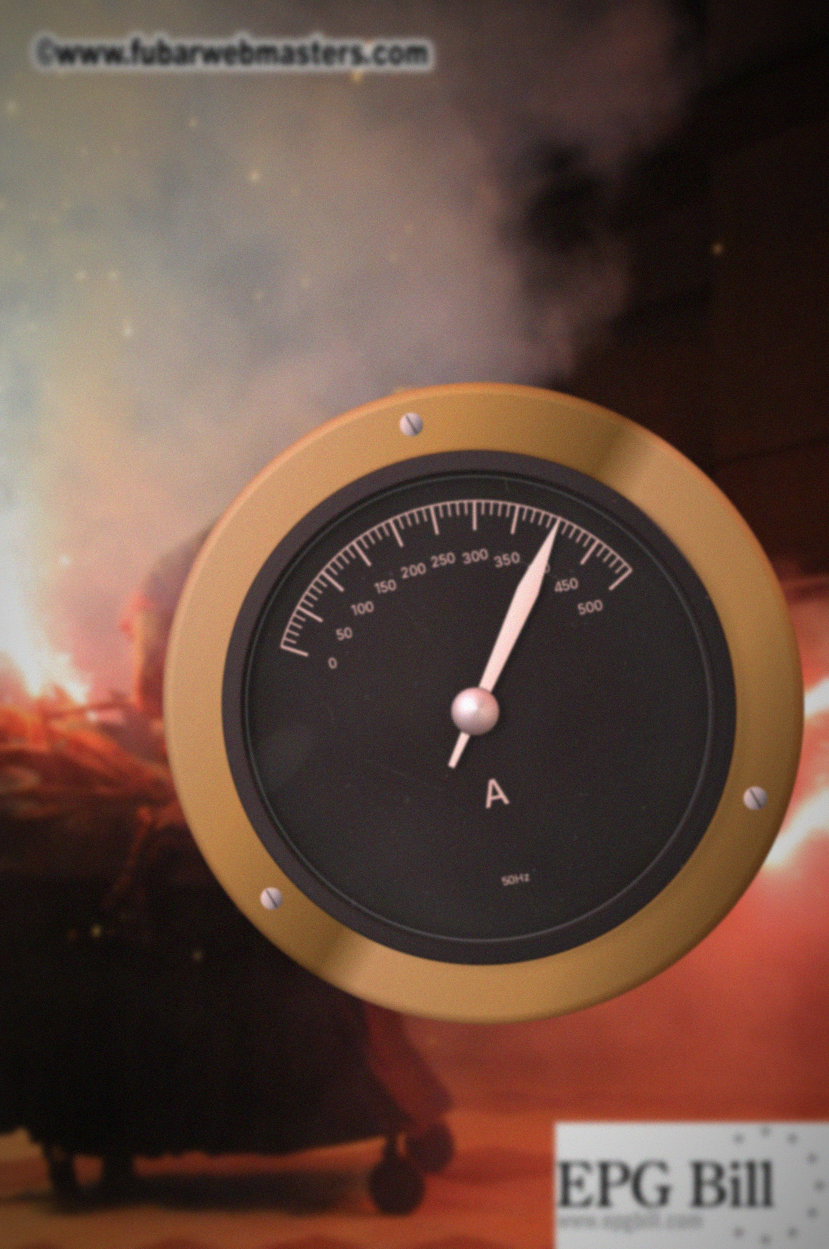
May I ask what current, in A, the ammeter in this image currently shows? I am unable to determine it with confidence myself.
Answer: 400 A
